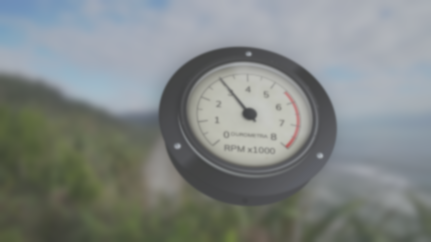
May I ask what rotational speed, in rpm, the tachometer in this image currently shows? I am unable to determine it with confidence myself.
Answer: 3000 rpm
